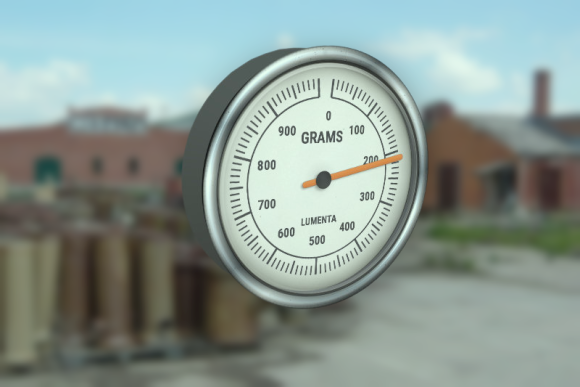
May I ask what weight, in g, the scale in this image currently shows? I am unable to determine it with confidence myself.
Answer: 210 g
